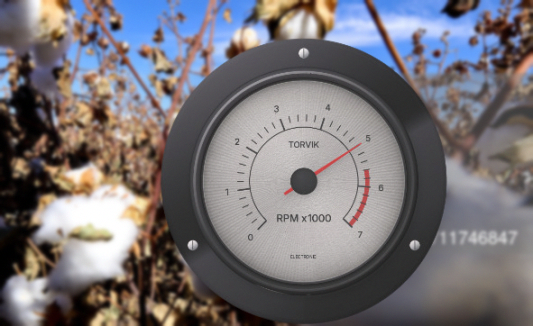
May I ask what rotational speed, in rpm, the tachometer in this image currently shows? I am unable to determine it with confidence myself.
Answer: 5000 rpm
